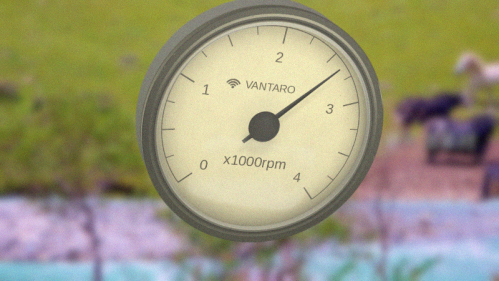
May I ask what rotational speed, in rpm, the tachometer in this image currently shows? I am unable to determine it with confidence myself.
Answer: 2625 rpm
